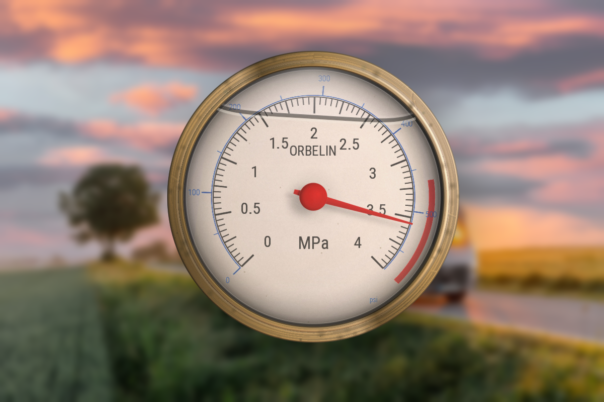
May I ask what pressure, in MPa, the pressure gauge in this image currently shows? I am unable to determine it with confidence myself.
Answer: 3.55 MPa
